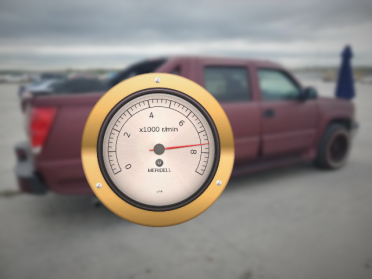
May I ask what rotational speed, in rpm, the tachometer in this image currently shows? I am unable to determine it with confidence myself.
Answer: 7600 rpm
